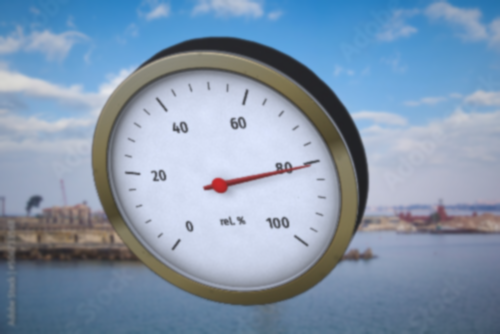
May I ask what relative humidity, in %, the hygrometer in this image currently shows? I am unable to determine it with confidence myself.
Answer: 80 %
